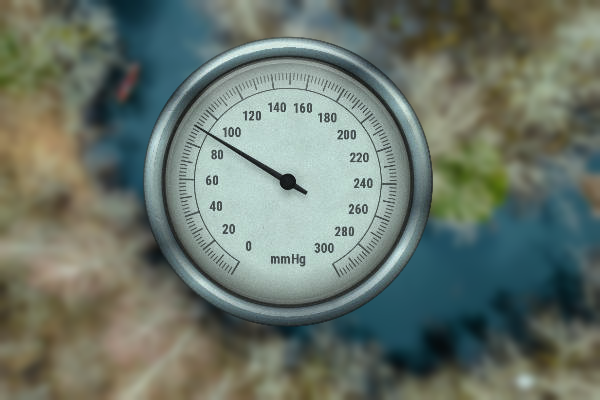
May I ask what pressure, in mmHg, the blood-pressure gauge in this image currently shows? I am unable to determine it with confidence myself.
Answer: 90 mmHg
